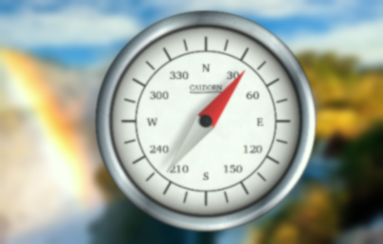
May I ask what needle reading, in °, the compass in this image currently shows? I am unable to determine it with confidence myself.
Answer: 37.5 °
